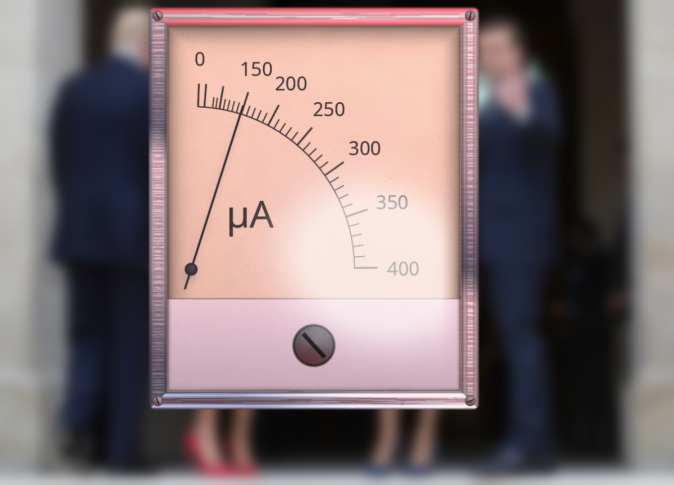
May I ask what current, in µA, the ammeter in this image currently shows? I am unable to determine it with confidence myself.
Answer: 150 µA
